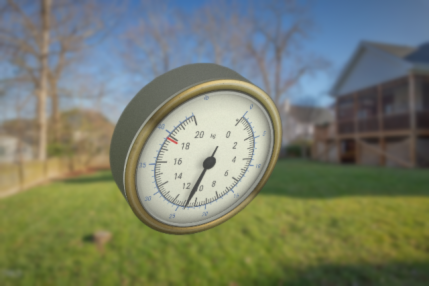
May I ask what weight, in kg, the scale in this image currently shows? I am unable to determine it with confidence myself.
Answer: 11 kg
